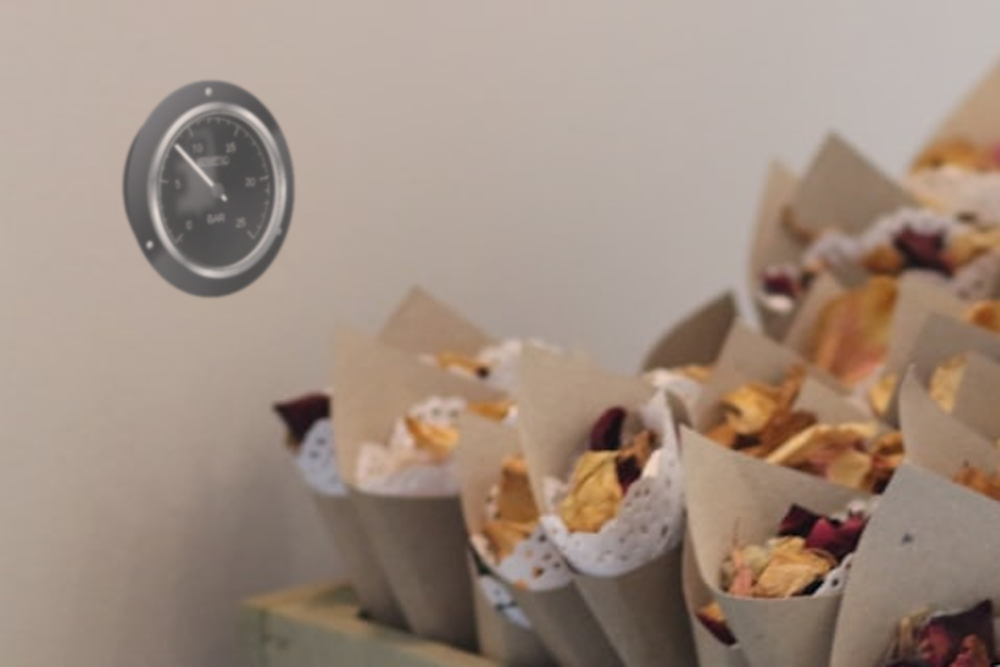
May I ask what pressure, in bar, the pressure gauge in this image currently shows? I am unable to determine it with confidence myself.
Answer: 8 bar
